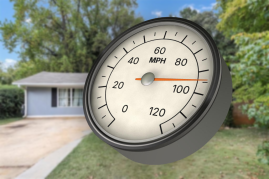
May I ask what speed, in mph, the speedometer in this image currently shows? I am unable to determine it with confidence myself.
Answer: 95 mph
